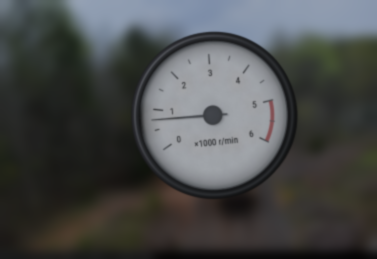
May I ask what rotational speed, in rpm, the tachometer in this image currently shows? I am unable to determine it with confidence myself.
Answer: 750 rpm
